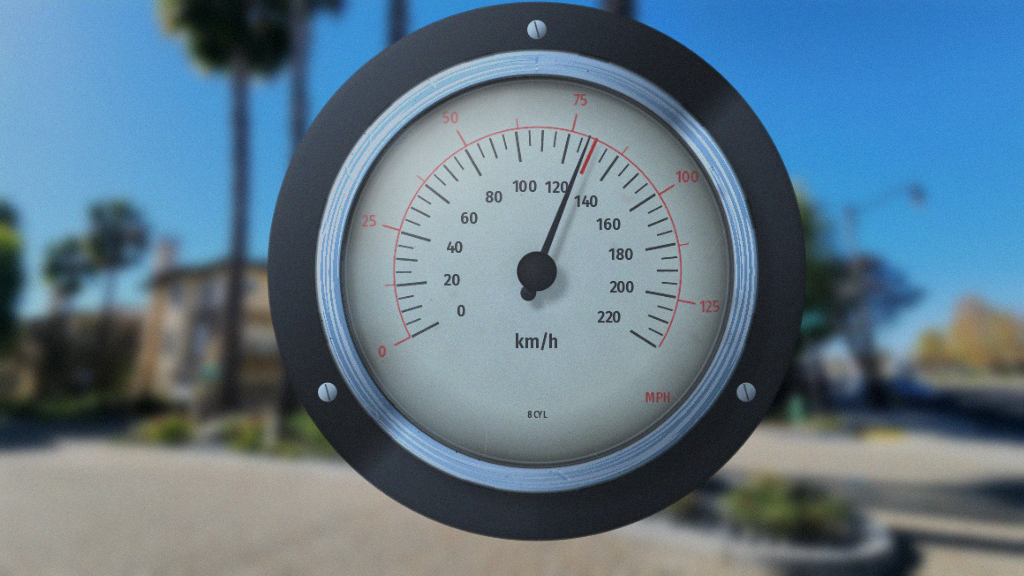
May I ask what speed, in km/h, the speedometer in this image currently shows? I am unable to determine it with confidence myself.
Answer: 127.5 km/h
